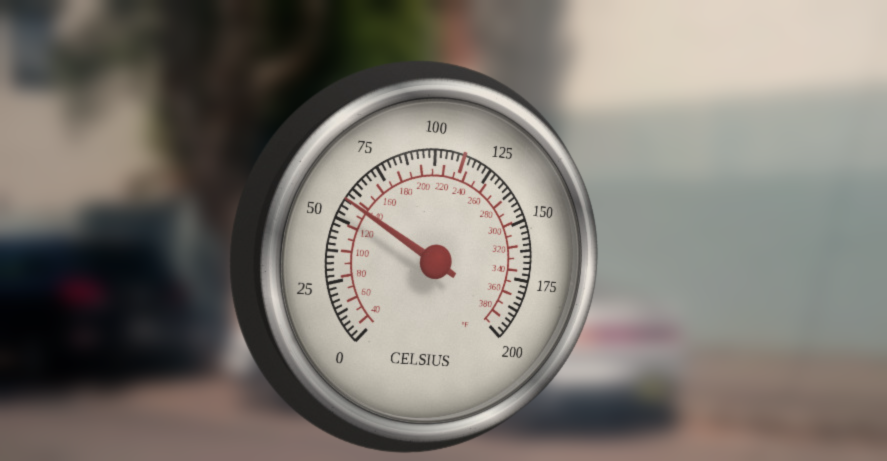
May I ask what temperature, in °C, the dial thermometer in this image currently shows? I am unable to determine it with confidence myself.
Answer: 57.5 °C
